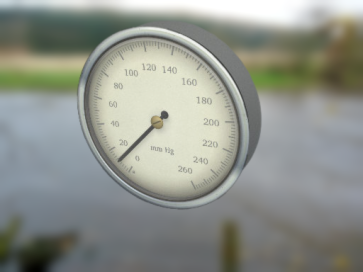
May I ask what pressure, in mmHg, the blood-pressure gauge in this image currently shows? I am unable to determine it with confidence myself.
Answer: 10 mmHg
